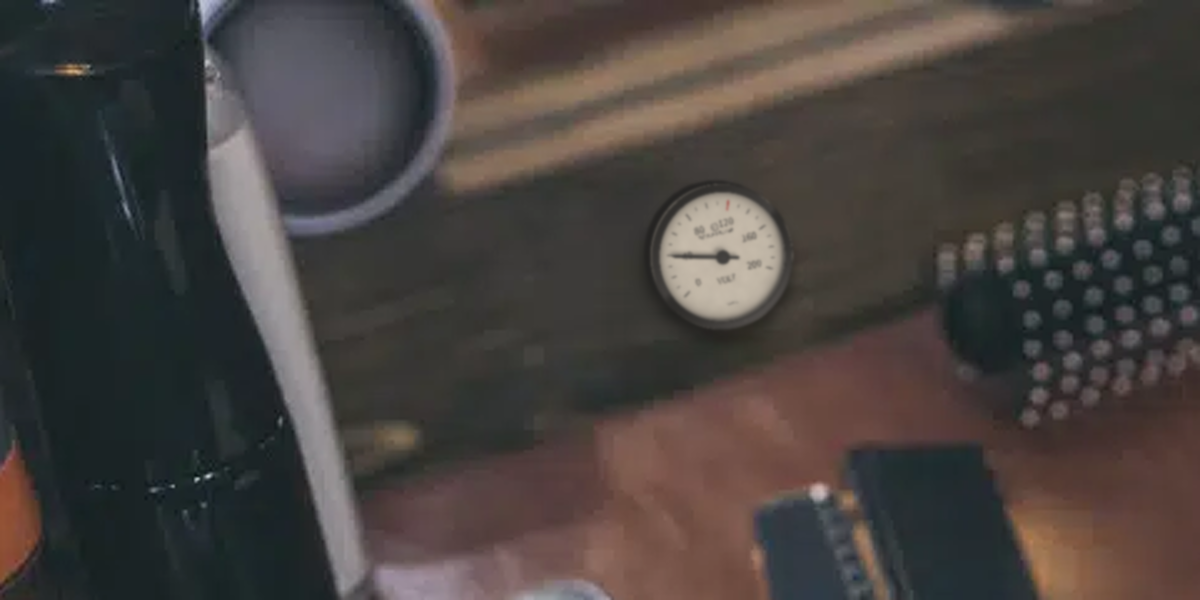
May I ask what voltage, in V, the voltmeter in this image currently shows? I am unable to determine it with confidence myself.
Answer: 40 V
